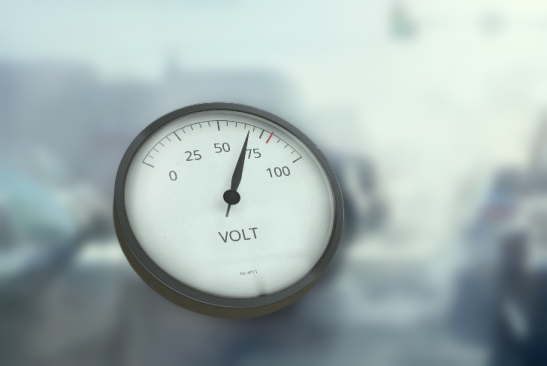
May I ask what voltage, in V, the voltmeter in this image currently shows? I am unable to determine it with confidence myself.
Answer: 67.5 V
